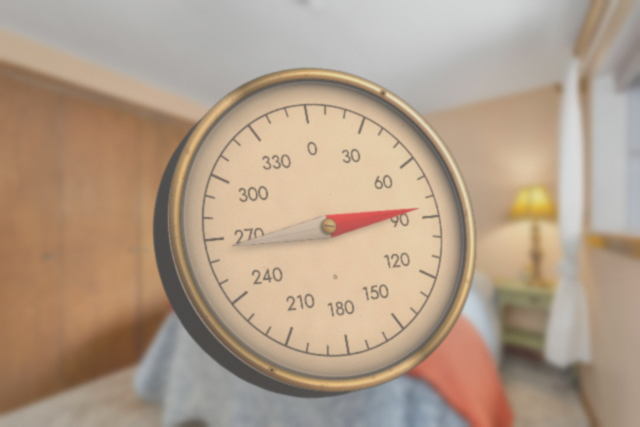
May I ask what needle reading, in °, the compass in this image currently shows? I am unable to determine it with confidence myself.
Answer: 85 °
